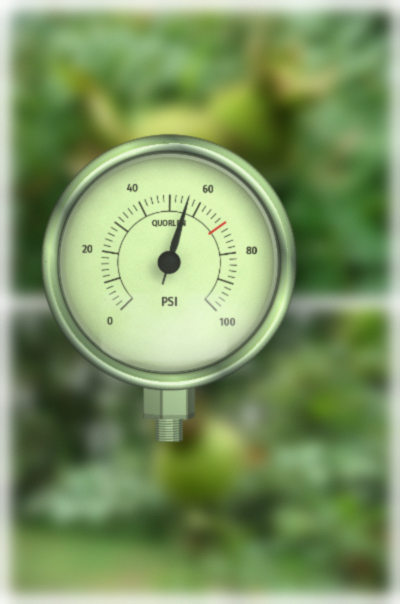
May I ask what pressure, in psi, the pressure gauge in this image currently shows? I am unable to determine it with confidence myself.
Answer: 56 psi
